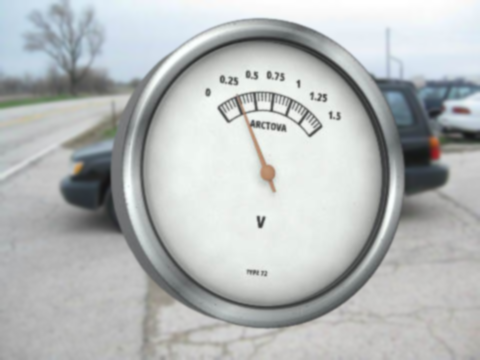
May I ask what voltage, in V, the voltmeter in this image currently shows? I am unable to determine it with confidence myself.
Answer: 0.25 V
